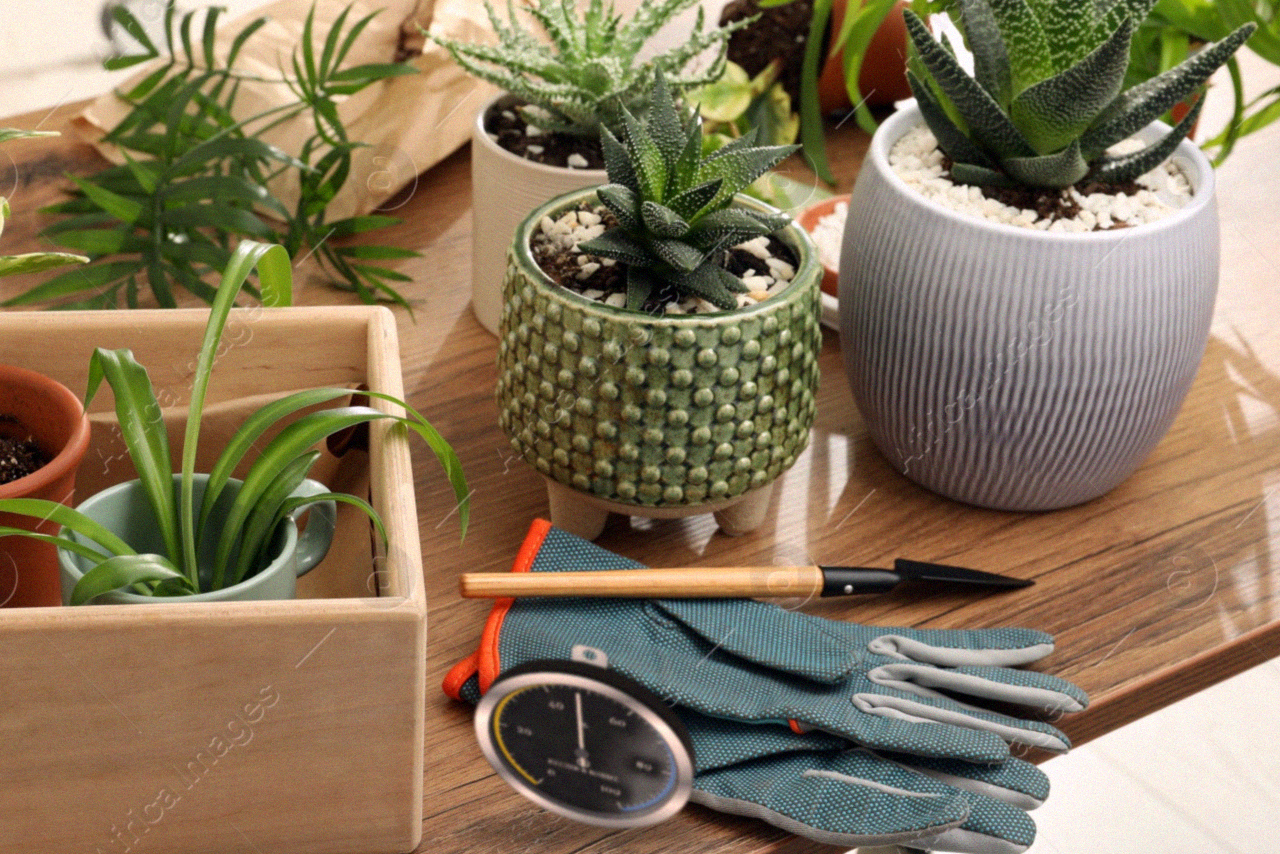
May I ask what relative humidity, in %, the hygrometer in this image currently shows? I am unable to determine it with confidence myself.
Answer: 48 %
